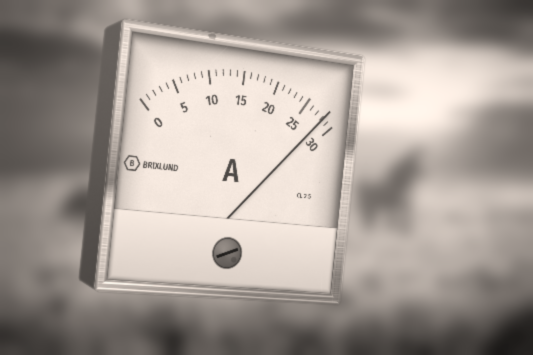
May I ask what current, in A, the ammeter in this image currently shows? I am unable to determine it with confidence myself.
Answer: 28 A
